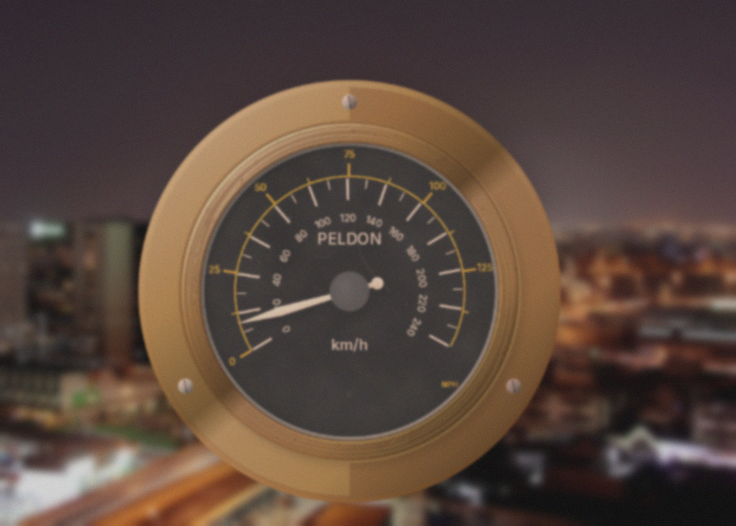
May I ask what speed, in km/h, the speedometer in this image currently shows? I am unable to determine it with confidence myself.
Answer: 15 km/h
